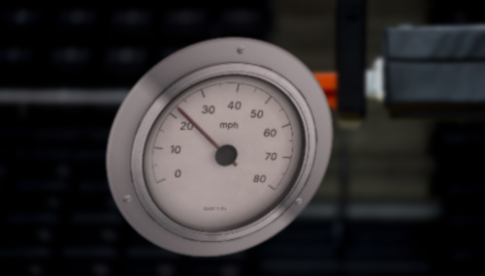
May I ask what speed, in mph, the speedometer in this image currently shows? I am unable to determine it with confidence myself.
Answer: 22.5 mph
